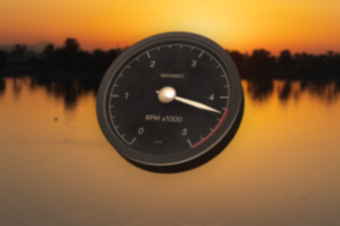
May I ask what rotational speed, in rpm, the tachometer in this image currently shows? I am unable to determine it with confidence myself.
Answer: 4300 rpm
